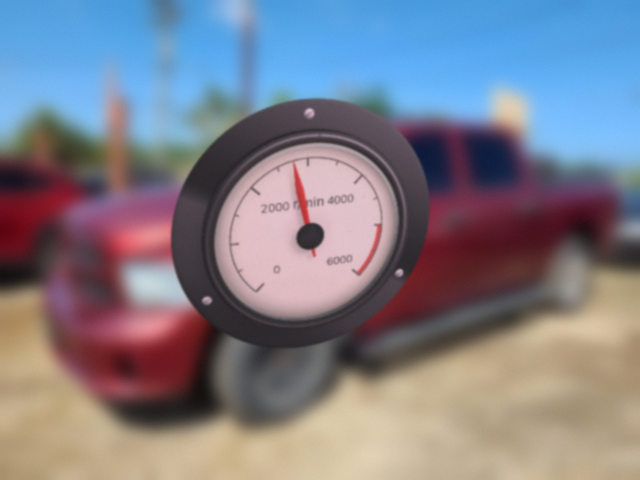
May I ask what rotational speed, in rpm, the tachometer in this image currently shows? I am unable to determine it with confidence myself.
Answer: 2750 rpm
